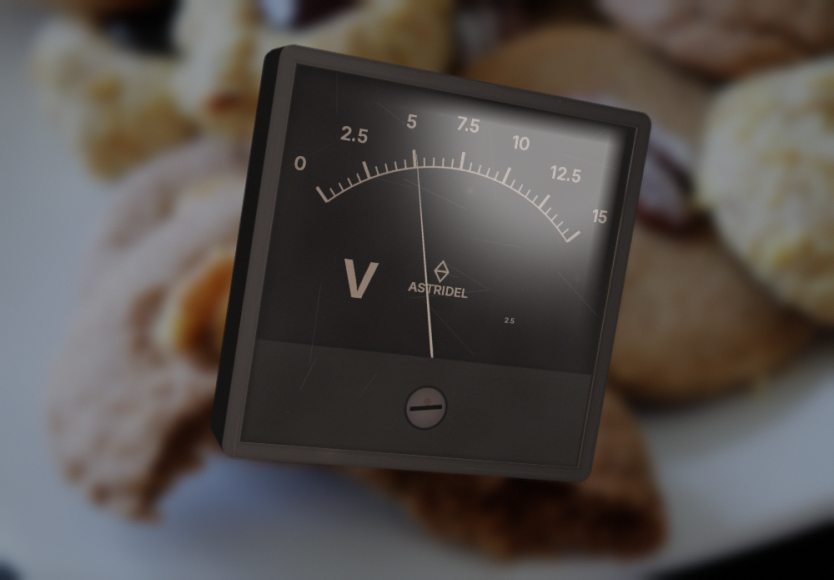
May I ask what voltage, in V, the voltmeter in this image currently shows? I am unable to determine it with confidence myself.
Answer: 5 V
